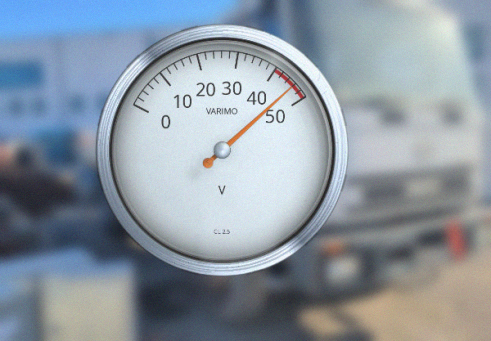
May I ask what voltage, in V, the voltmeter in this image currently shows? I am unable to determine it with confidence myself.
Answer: 46 V
